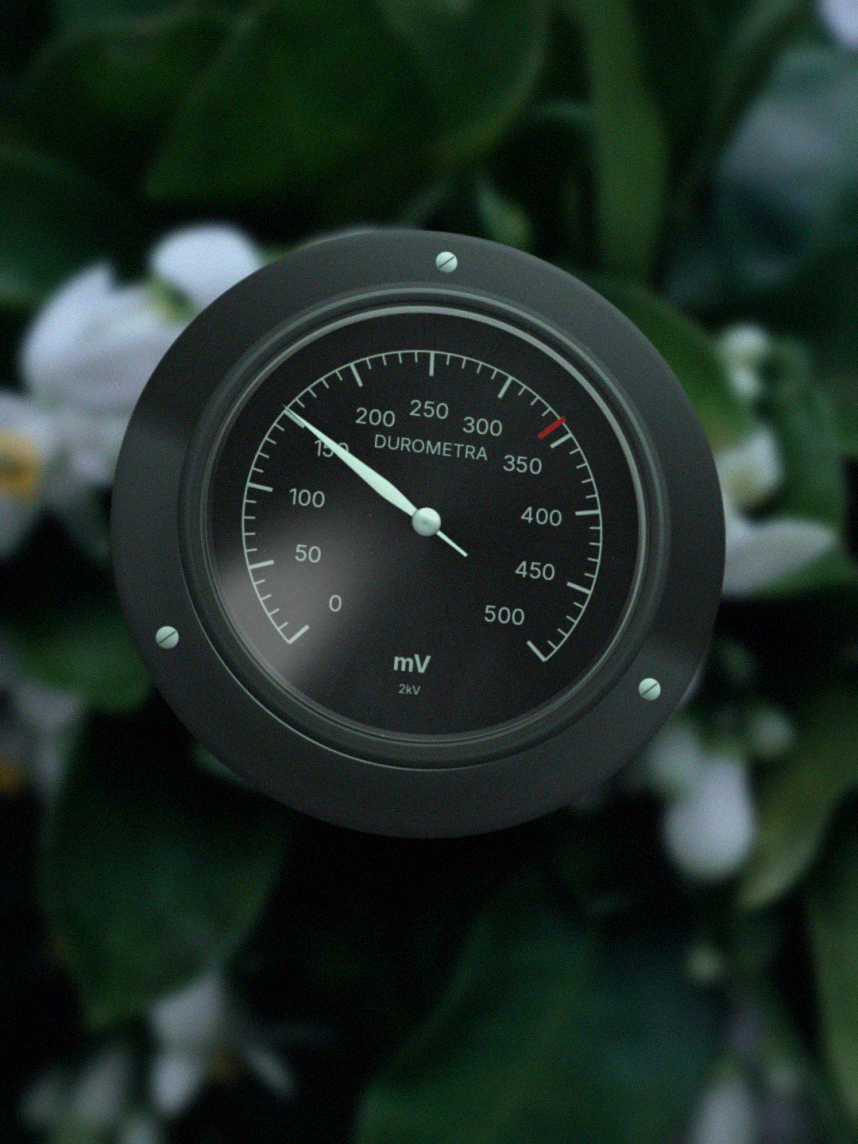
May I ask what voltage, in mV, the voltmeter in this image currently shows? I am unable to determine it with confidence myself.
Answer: 150 mV
